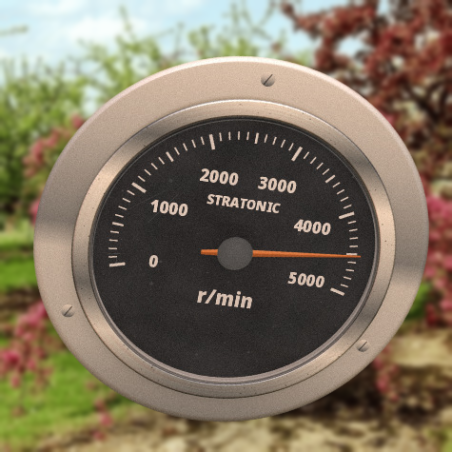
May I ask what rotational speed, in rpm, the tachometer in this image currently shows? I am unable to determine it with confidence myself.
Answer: 4500 rpm
